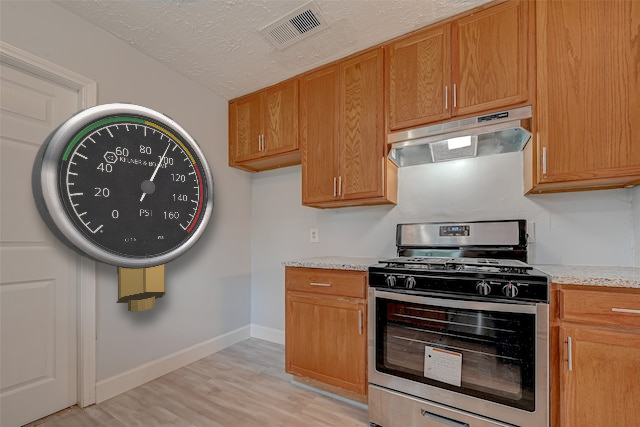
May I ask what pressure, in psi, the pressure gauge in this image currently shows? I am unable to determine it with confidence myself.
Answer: 95 psi
